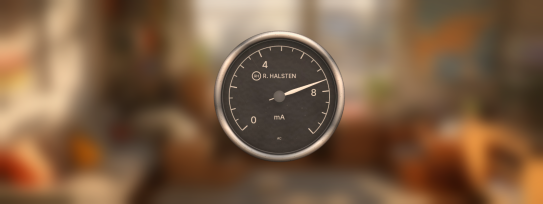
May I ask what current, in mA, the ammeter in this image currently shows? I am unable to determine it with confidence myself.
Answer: 7.5 mA
